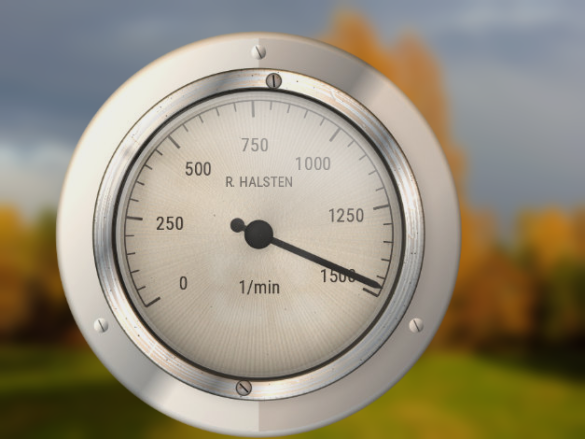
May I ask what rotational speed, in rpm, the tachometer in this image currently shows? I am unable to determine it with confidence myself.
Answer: 1475 rpm
